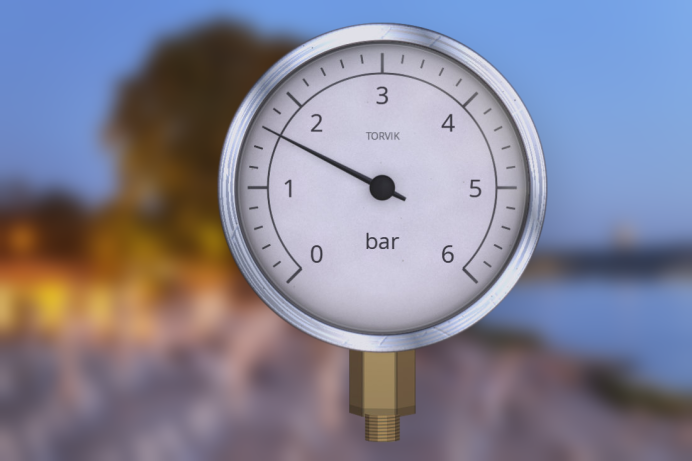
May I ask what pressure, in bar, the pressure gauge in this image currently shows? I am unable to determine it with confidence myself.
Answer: 1.6 bar
